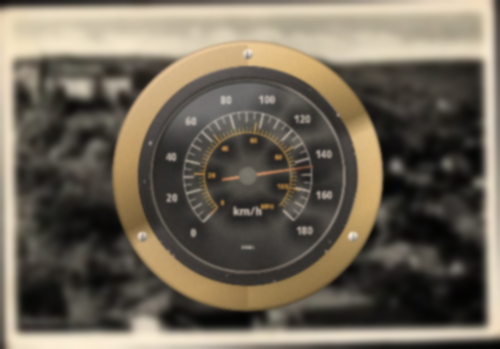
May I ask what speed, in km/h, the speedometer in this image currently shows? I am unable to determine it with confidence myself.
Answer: 145 km/h
